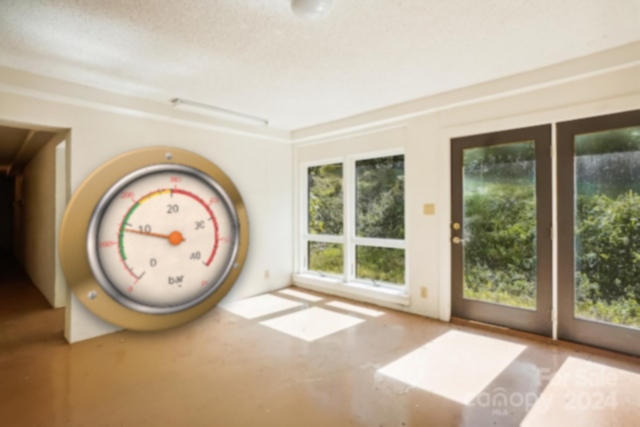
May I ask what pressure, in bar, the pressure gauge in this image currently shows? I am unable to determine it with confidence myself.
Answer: 9 bar
